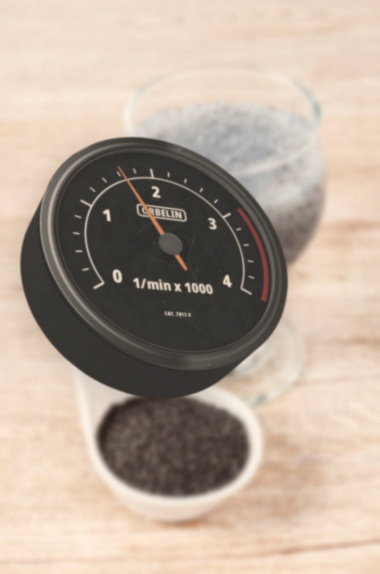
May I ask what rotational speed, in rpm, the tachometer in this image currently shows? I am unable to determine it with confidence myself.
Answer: 1600 rpm
